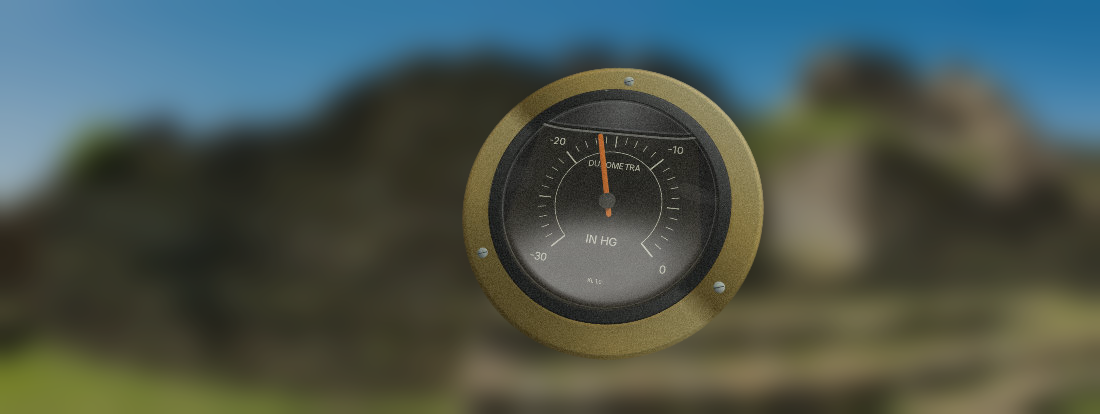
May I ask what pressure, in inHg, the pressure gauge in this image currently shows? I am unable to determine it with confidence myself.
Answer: -16.5 inHg
